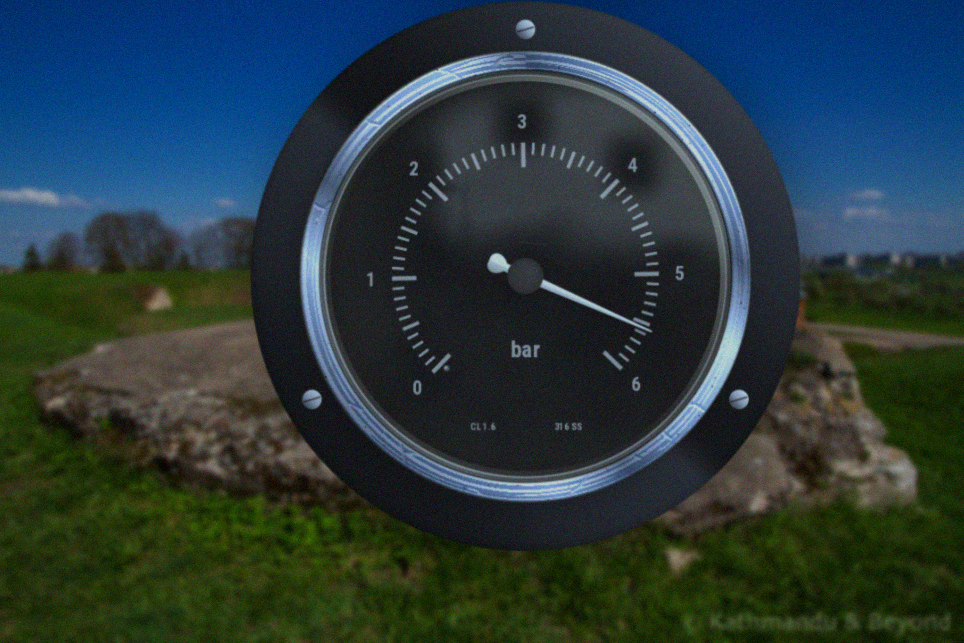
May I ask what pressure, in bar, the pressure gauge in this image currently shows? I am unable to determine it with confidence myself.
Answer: 5.55 bar
